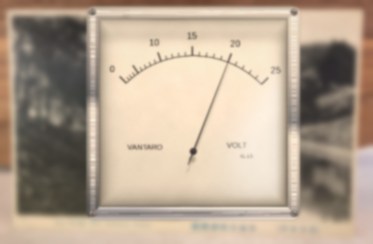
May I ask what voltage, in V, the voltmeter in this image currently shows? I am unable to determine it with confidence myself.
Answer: 20 V
